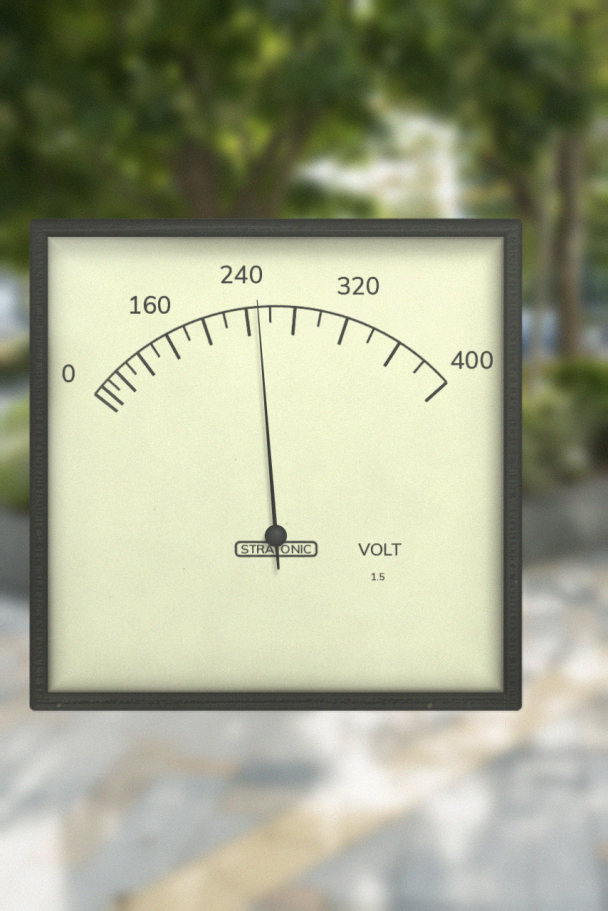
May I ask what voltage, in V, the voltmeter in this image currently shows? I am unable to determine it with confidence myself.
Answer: 250 V
